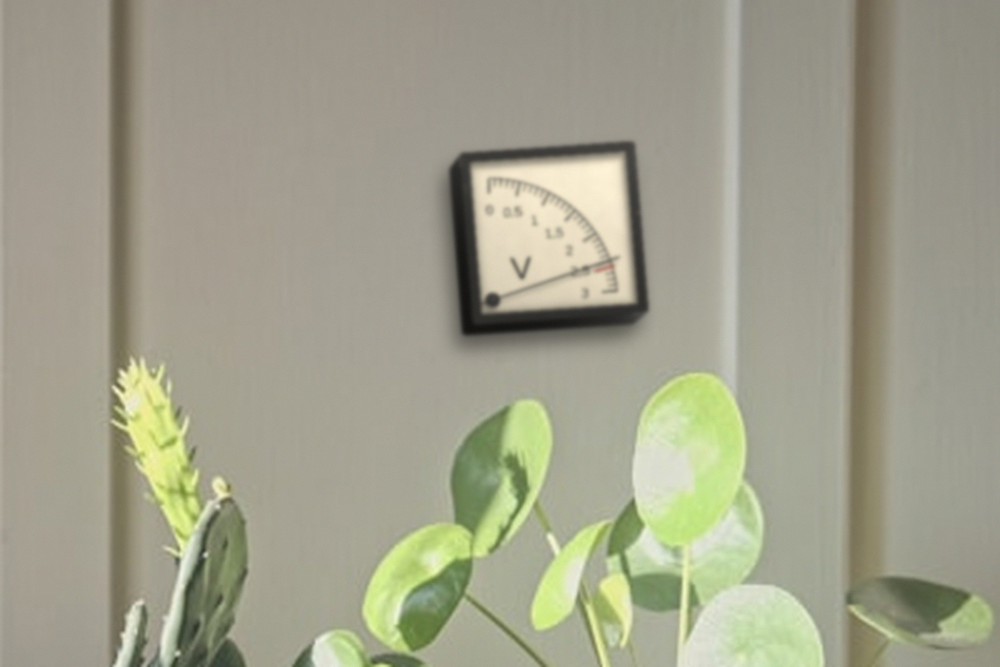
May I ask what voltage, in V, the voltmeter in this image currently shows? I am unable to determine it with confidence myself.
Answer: 2.5 V
